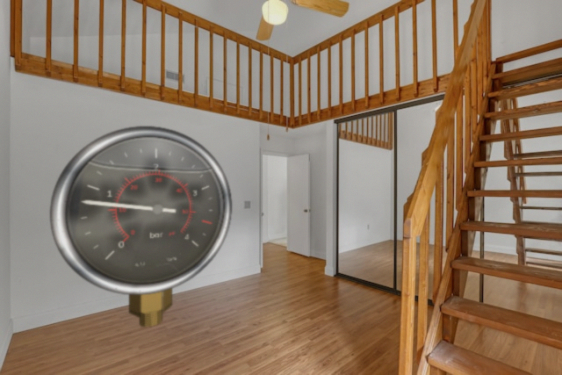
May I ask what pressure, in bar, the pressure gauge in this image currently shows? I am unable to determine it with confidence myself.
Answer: 0.8 bar
